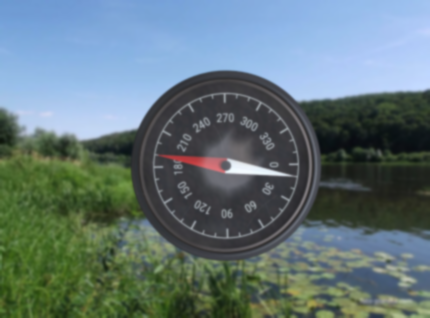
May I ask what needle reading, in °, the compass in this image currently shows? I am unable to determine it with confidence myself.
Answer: 190 °
